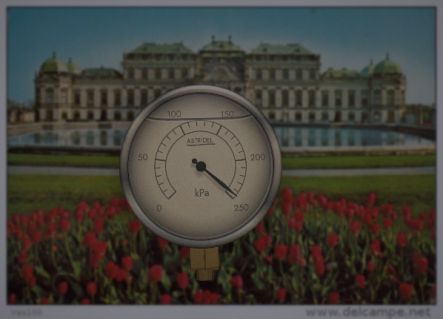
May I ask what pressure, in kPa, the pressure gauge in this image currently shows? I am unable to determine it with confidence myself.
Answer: 245 kPa
